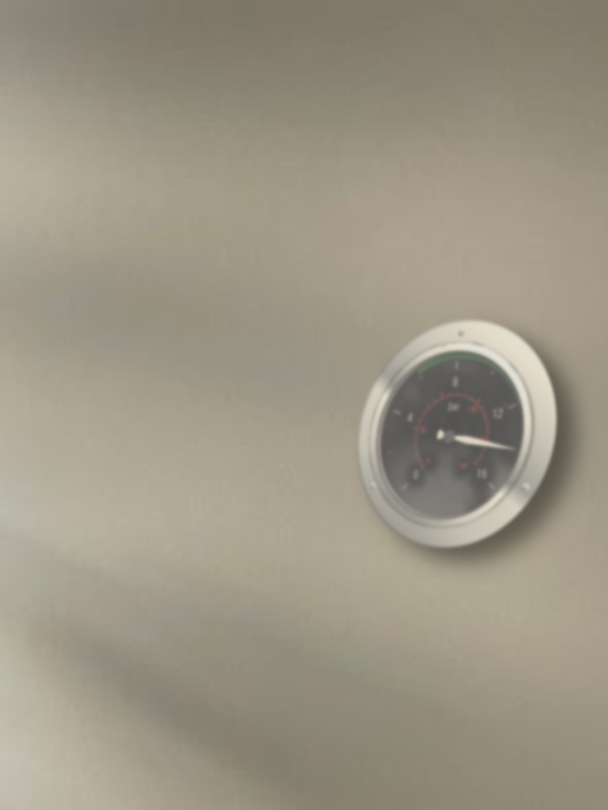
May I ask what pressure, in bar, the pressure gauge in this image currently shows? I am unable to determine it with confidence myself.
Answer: 14 bar
